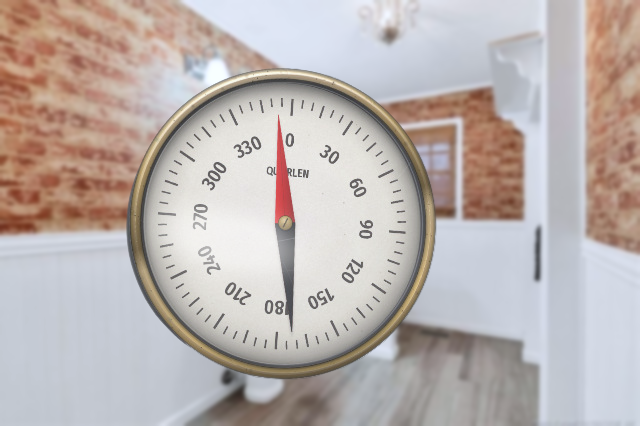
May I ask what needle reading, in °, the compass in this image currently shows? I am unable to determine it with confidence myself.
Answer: 352.5 °
